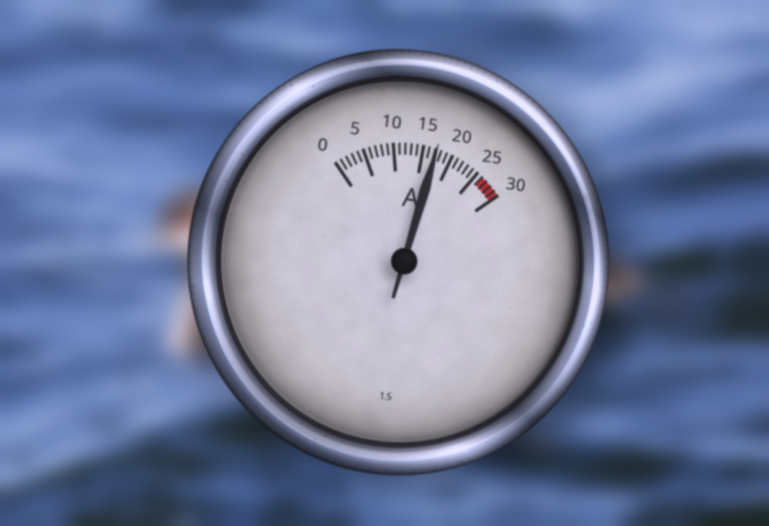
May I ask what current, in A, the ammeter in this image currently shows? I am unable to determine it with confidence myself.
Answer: 17 A
